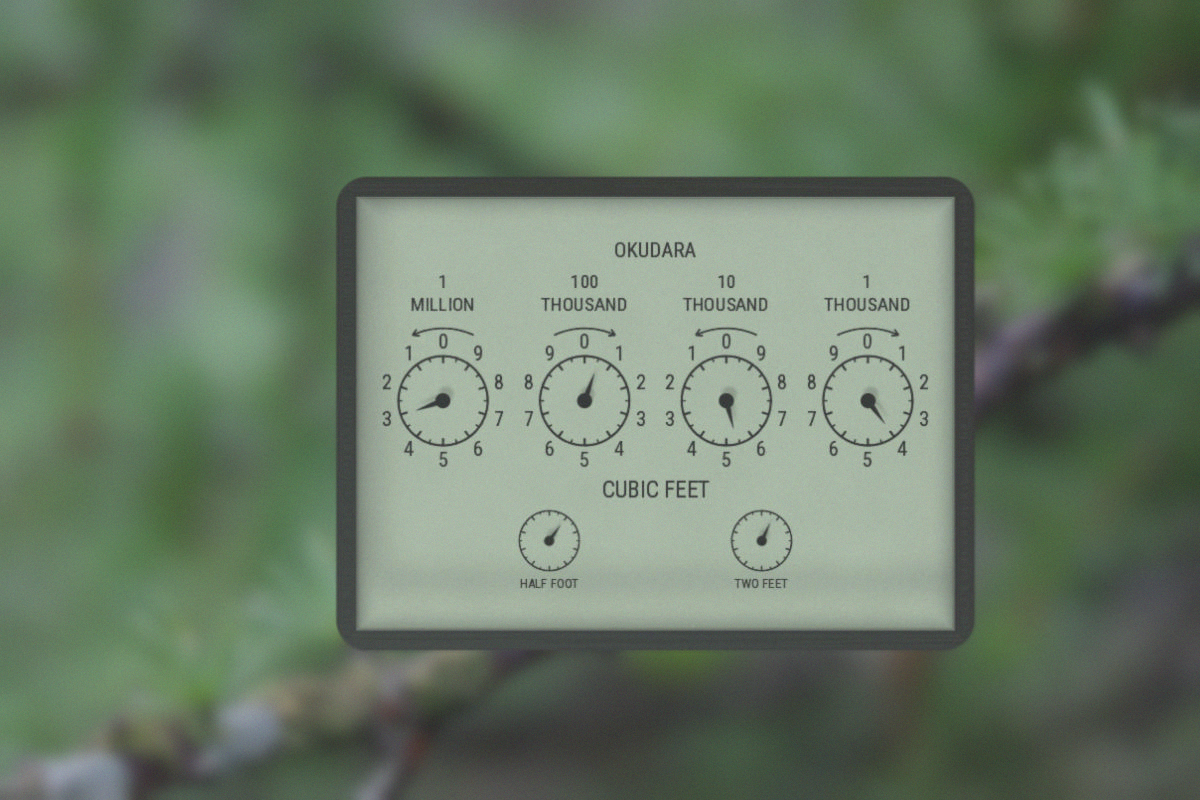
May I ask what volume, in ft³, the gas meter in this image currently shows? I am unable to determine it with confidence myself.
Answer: 305400 ft³
